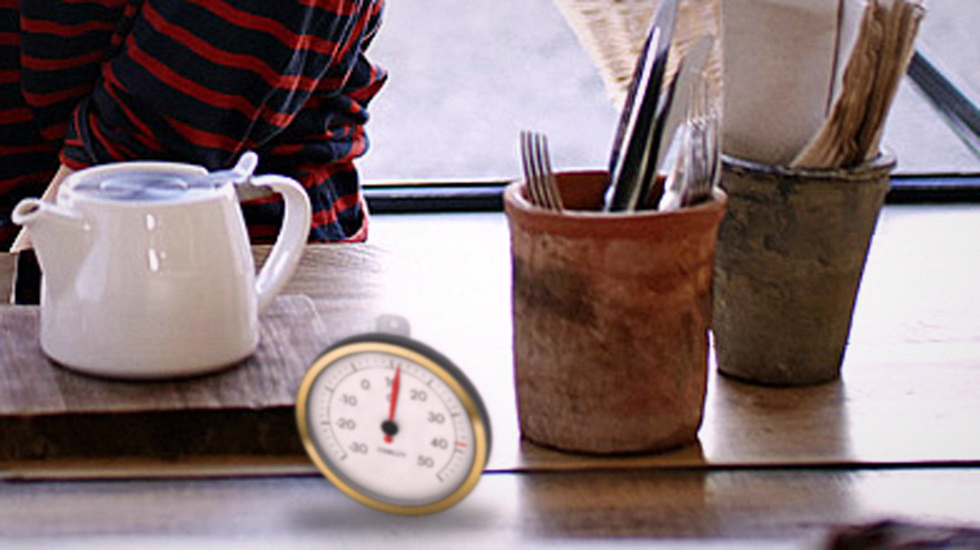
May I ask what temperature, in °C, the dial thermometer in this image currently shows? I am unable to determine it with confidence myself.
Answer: 12 °C
